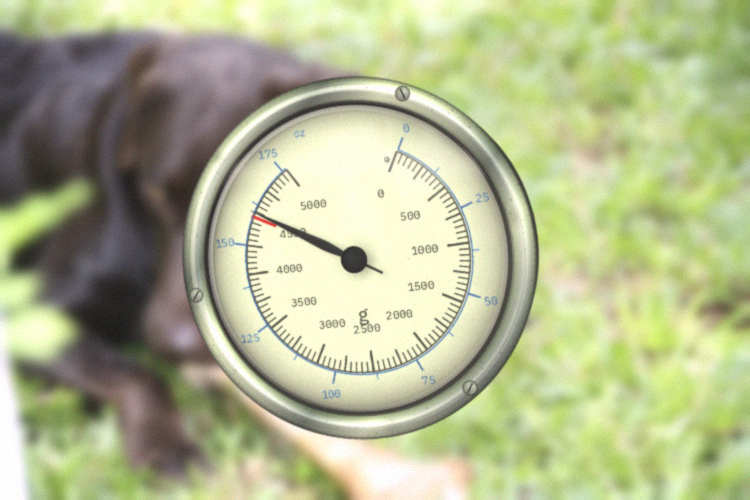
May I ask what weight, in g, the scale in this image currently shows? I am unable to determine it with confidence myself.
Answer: 4550 g
